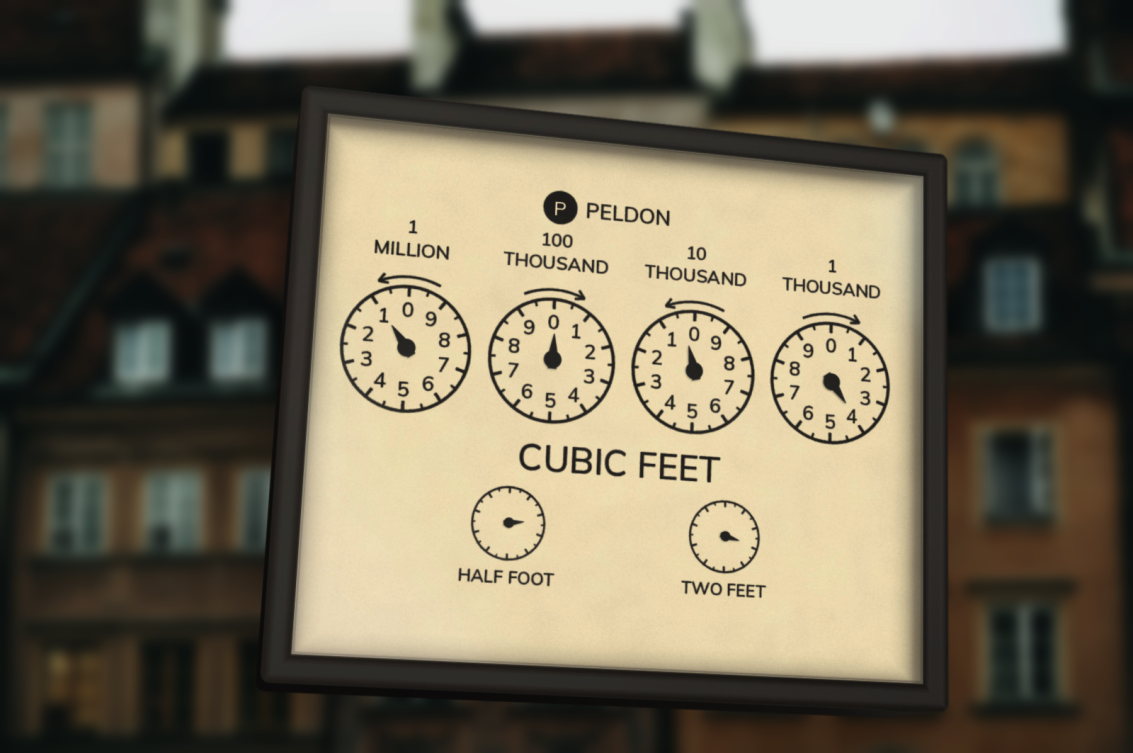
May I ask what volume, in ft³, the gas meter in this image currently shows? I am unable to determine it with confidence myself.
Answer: 100400 ft³
